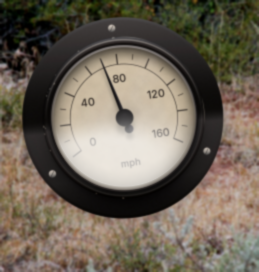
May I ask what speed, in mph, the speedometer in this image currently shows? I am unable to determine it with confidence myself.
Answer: 70 mph
